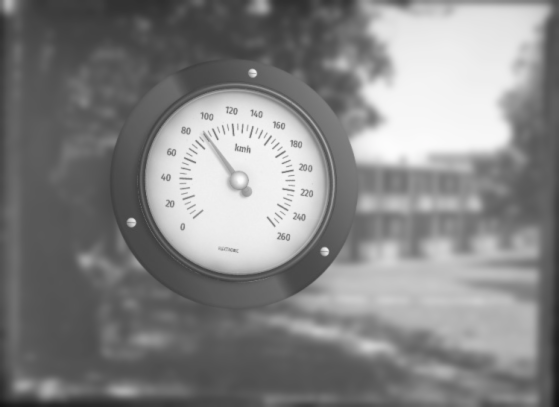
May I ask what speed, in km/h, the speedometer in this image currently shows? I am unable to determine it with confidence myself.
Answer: 90 km/h
